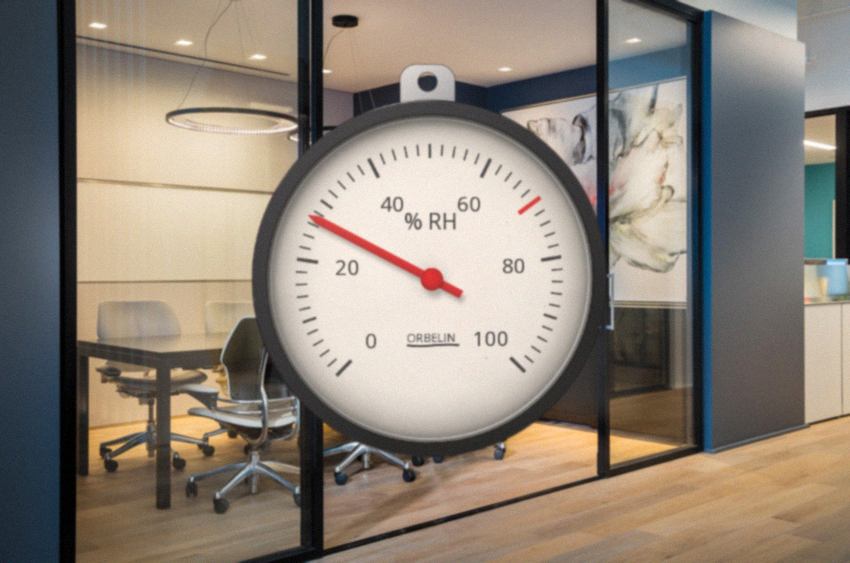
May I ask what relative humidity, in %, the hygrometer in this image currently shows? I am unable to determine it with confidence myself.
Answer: 27 %
